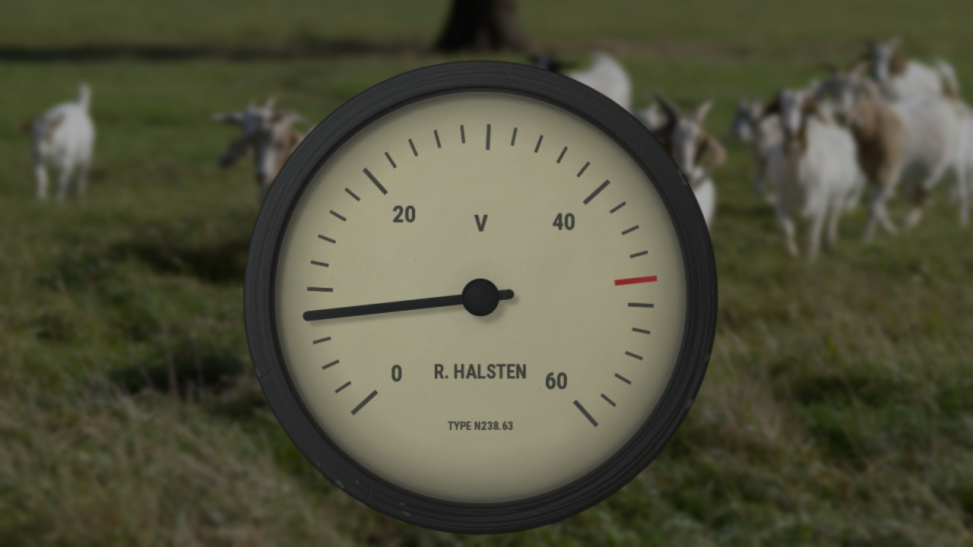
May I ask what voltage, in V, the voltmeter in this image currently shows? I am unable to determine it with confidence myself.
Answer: 8 V
